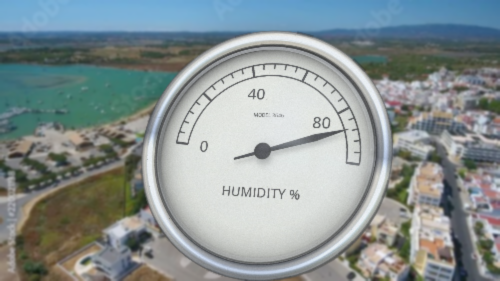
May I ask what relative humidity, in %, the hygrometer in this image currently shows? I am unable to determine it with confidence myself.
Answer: 88 %
